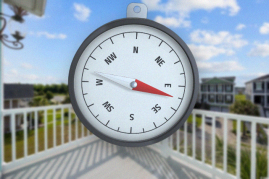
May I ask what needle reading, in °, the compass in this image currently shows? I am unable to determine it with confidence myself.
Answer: 105 °
